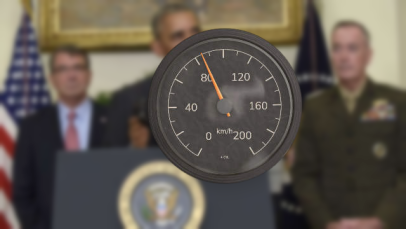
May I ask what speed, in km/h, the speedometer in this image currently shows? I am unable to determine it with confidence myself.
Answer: 85 km/h
